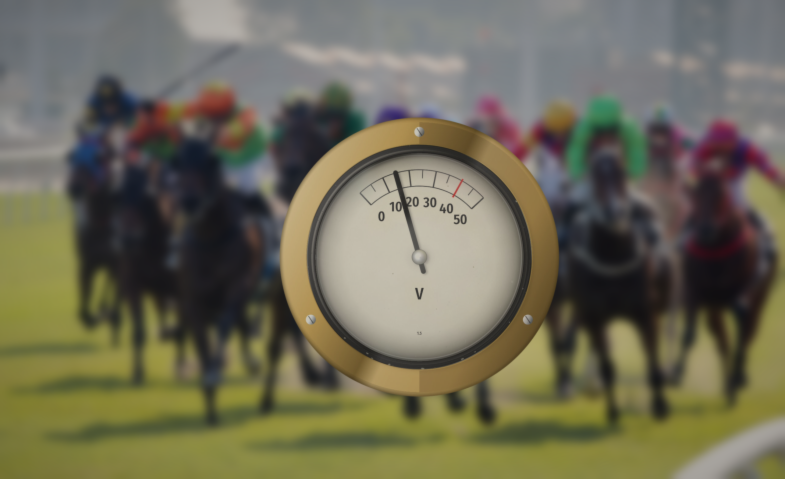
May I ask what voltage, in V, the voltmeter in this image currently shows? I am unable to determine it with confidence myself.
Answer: 15 V
